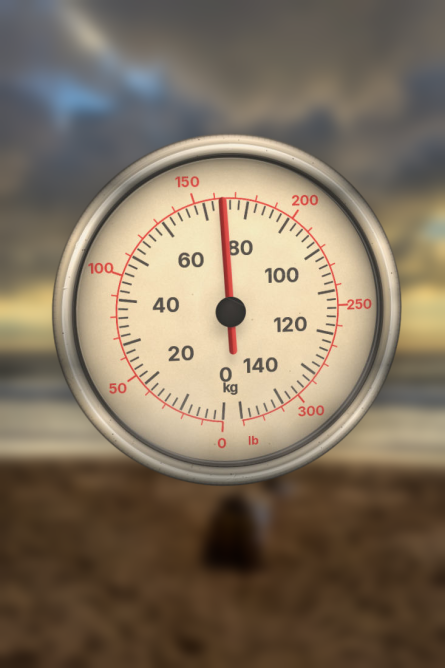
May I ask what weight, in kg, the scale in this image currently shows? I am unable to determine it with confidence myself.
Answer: 74 kg
